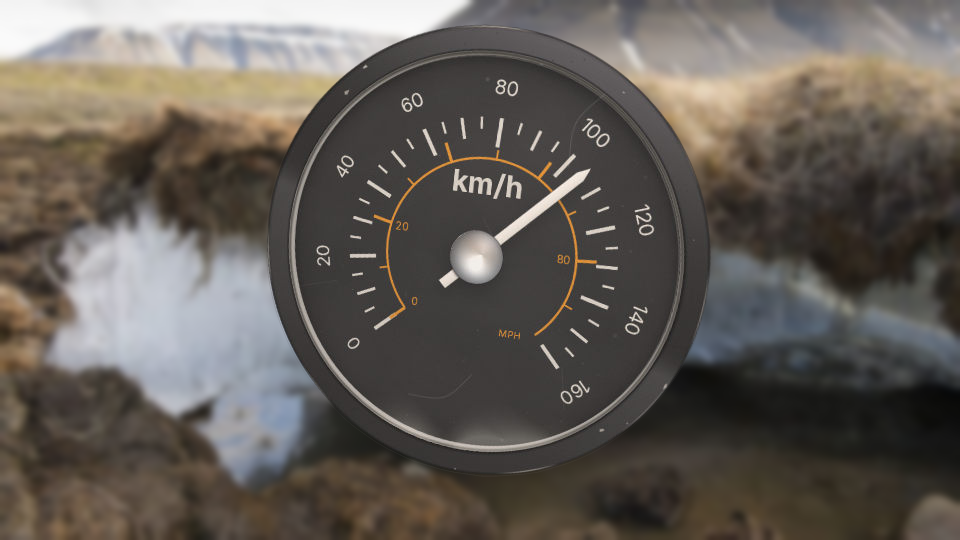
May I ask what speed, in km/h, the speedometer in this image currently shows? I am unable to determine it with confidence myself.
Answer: 105 km/h
